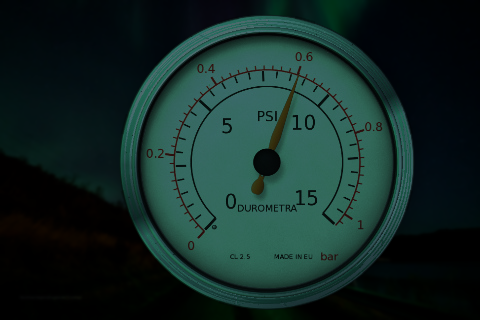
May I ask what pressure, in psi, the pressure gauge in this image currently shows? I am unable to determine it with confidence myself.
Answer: 8.75 psi
